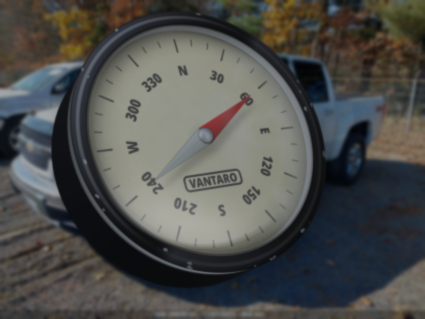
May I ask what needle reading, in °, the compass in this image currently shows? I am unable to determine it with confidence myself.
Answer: 60 °
